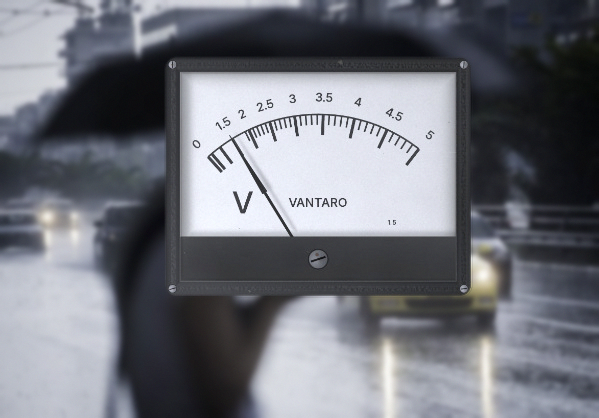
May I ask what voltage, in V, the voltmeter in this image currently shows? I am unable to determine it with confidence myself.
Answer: 1.5 V
